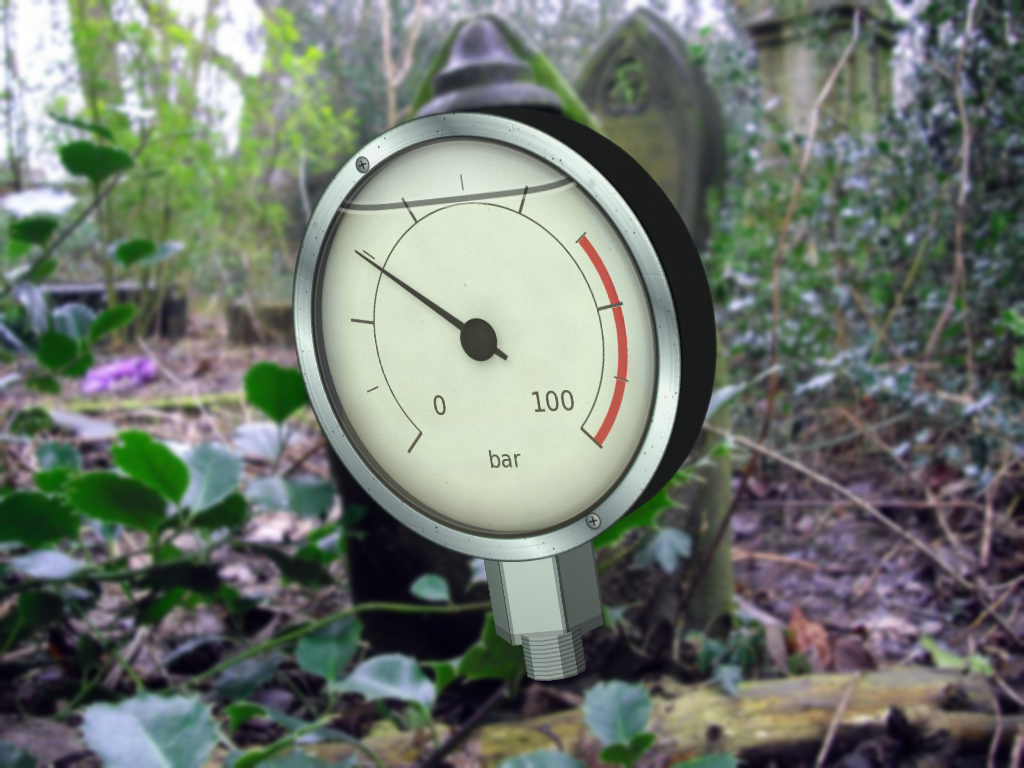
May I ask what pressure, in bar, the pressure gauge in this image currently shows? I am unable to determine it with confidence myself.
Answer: 30 bar
